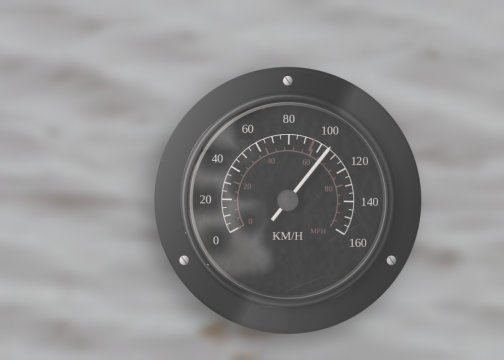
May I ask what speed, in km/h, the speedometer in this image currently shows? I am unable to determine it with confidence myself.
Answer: 105 km/h
